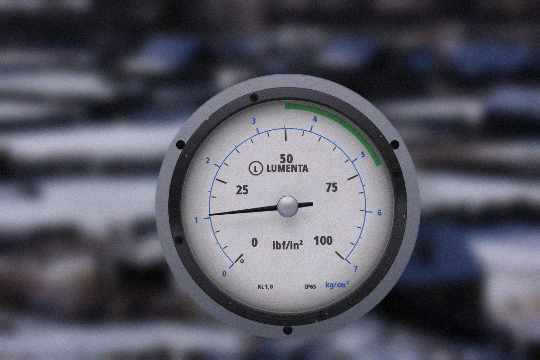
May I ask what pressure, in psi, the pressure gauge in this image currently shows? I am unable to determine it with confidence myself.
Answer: 15 psi
